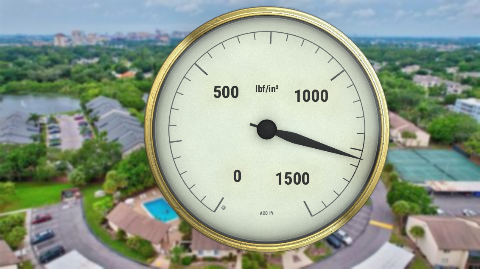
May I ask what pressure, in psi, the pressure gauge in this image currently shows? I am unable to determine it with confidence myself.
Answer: 1275 psi
